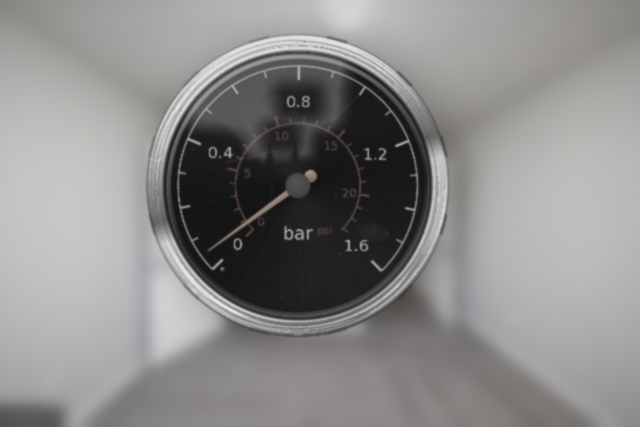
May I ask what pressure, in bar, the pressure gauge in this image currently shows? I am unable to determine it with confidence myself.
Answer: 0.05 bar
